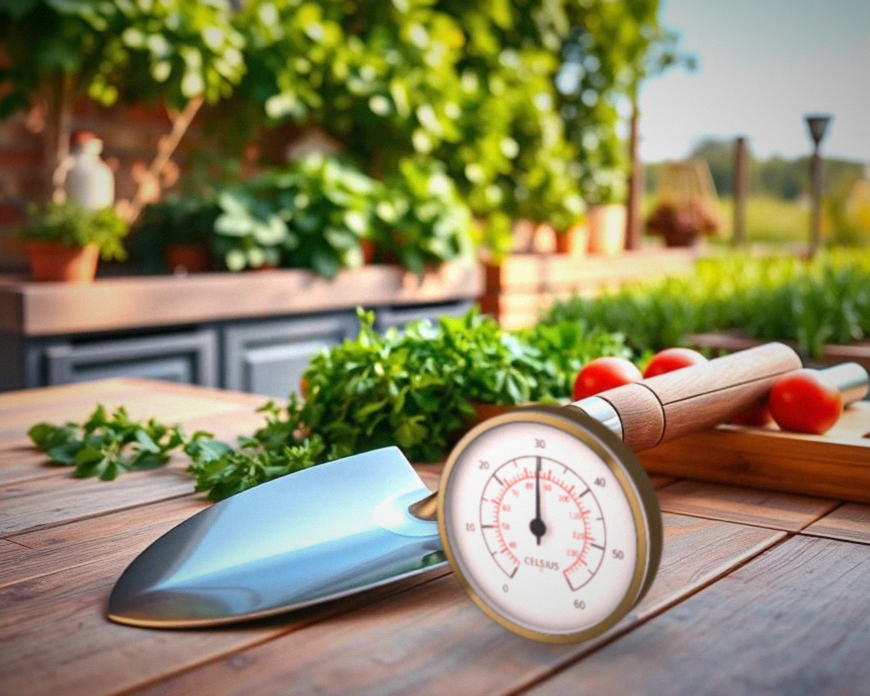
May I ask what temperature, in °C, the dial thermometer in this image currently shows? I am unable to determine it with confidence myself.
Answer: 30 °C
